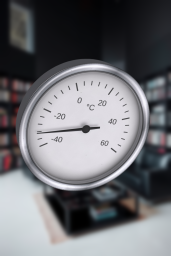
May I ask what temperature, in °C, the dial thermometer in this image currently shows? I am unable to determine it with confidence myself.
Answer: -32 °C
